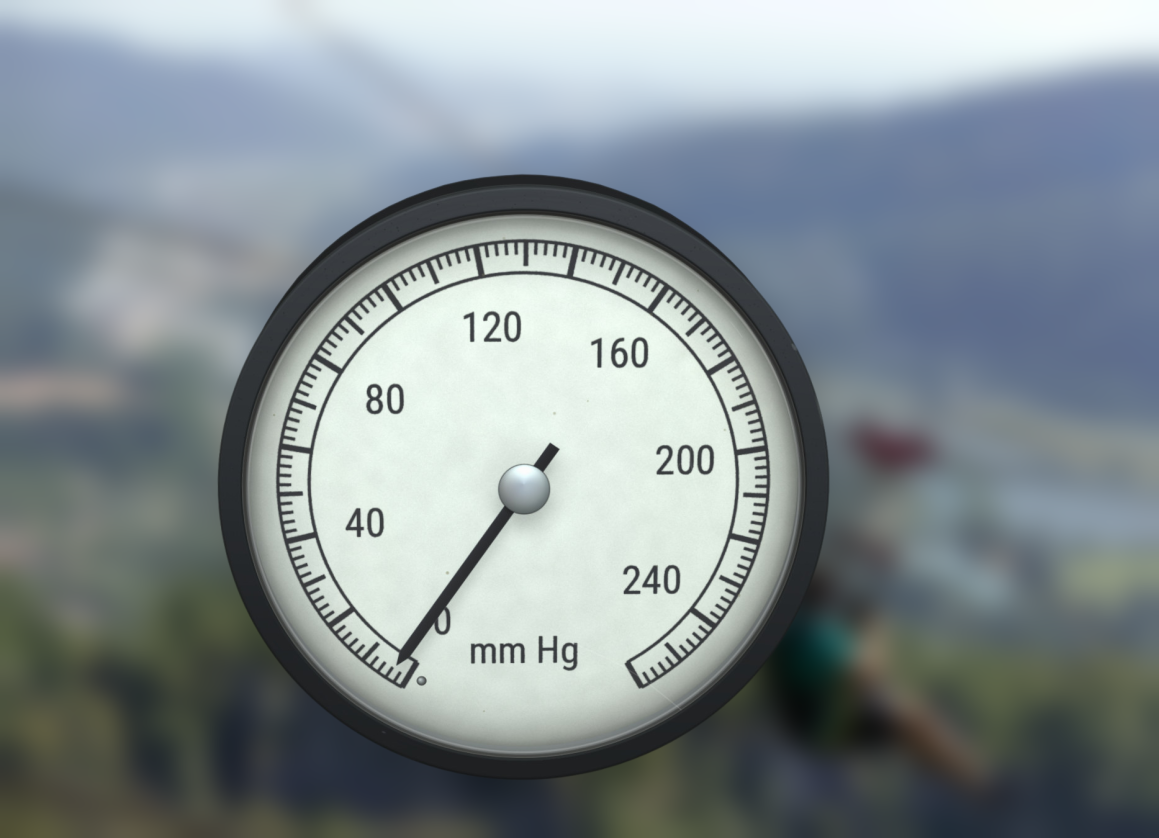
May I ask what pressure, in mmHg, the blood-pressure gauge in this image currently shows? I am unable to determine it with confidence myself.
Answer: 4 mmHg
